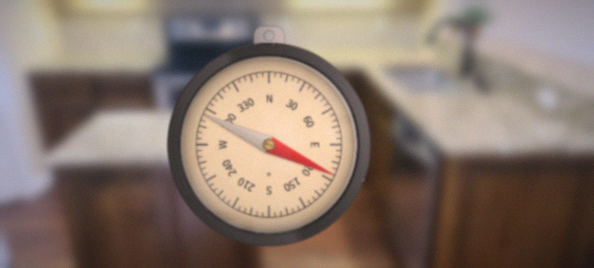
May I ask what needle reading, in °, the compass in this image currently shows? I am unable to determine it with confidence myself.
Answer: 115 °
